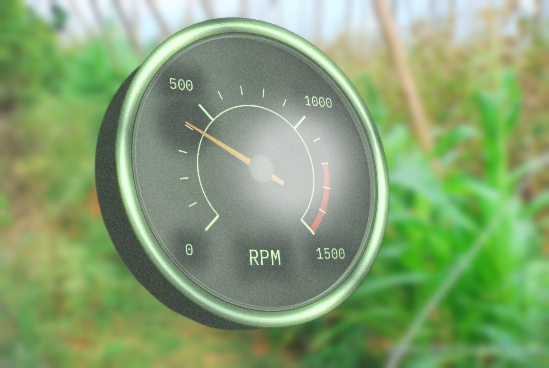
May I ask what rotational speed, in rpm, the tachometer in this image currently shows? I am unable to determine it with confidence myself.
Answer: 400 rpm
